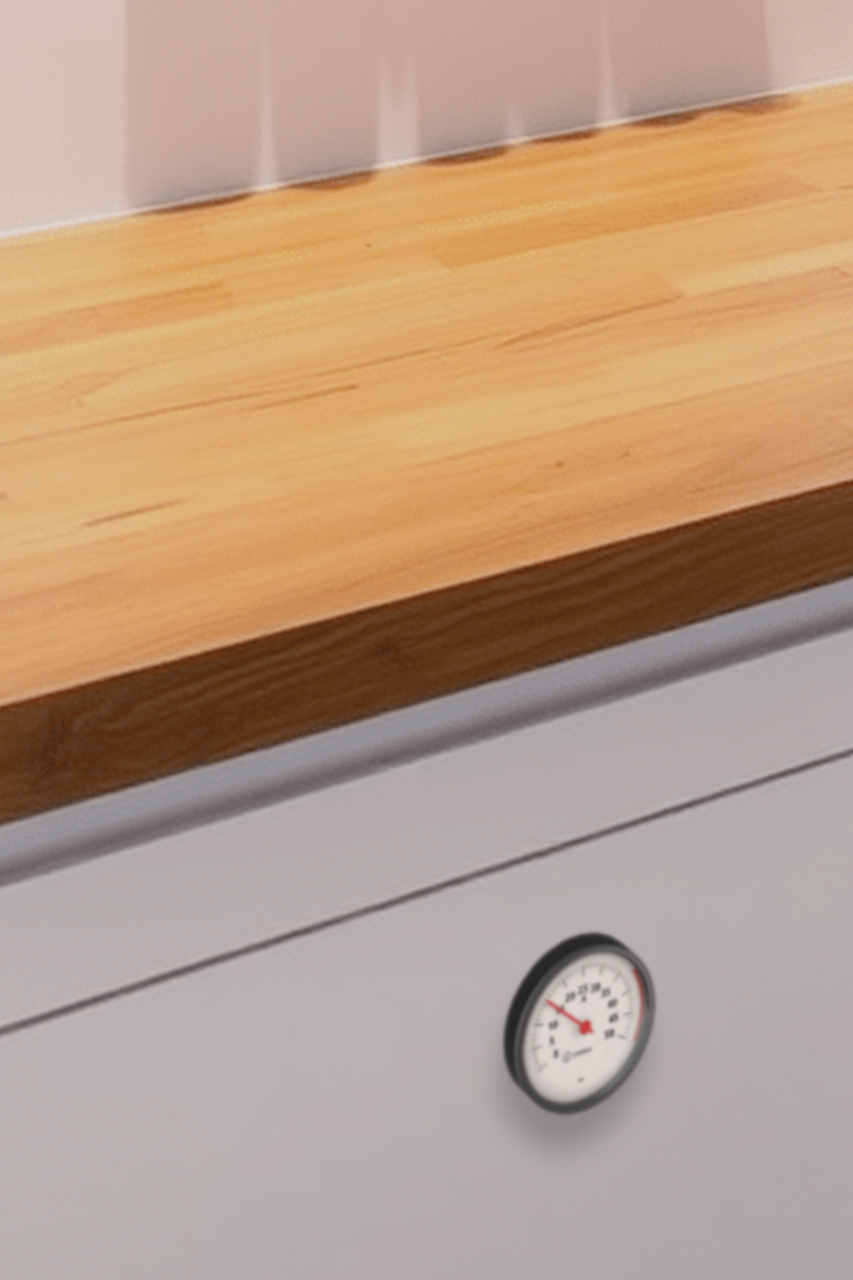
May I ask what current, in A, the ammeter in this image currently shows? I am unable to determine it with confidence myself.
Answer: 15 A
